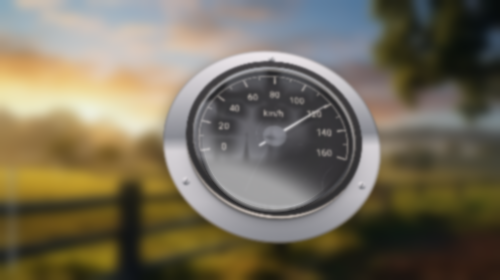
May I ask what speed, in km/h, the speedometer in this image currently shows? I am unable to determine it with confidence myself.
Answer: 120 km/h
